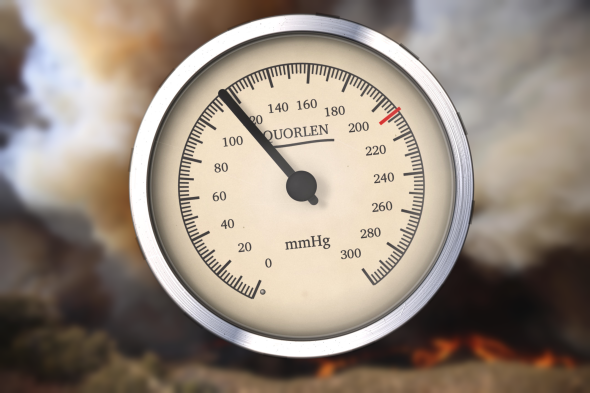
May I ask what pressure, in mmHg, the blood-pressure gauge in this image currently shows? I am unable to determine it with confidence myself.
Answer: 116 mmHg
